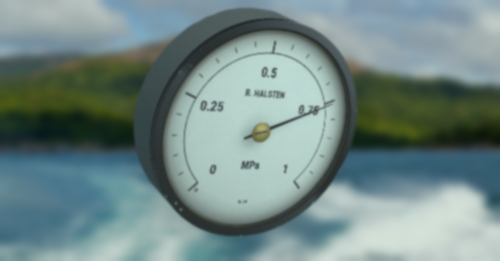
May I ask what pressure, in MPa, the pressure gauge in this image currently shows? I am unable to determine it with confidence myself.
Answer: 0.75 MPa
